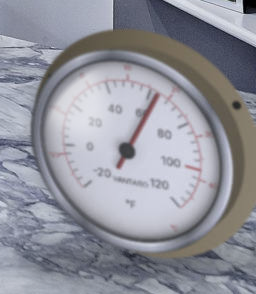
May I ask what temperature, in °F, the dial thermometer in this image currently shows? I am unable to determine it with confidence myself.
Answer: 64 °F
